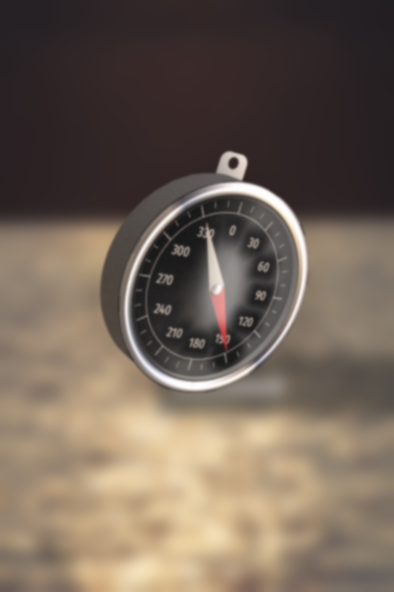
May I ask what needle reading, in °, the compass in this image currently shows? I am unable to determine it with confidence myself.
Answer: 150 °
